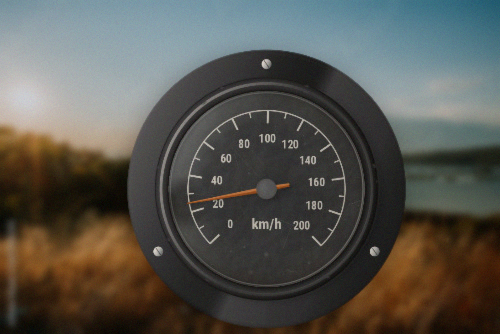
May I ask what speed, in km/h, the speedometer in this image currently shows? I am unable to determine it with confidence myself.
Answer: 25 km/h
